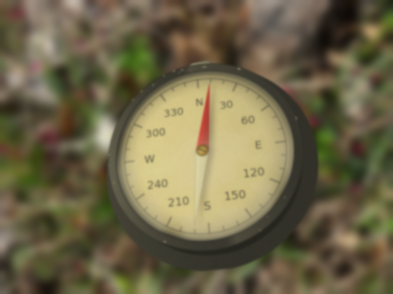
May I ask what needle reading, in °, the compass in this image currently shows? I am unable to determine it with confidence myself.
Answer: 10 °
